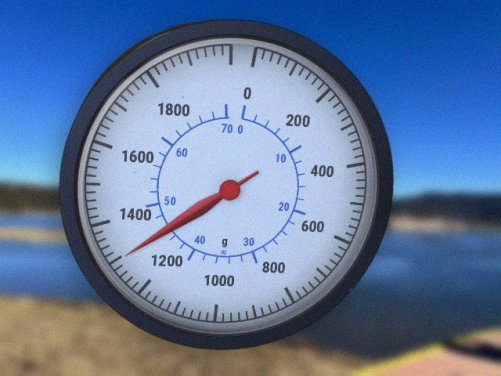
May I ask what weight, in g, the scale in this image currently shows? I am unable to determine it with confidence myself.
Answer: 1300 g
